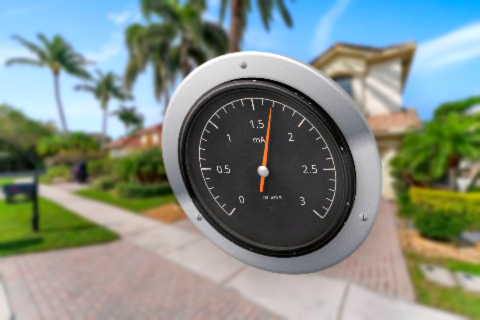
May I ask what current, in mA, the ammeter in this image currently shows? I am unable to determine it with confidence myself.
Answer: 1.7 mA
